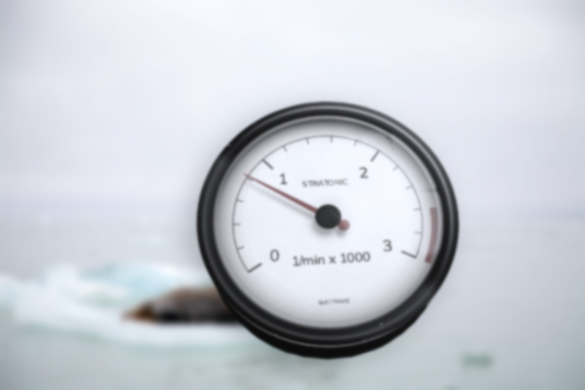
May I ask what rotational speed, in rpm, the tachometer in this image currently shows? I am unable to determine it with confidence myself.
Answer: 800 rpm
